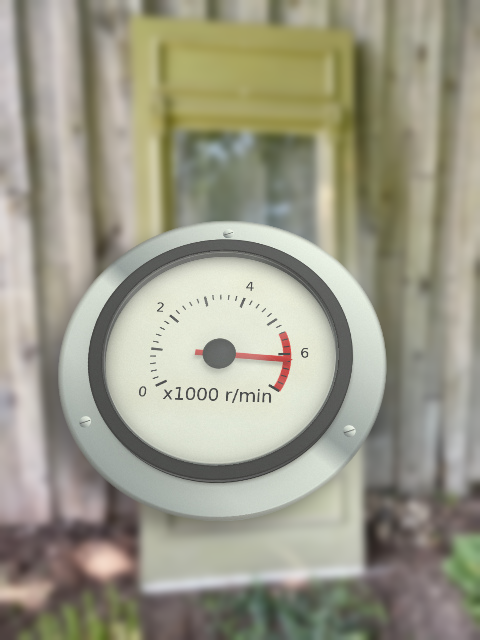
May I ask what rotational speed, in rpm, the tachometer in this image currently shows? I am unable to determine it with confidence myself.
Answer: 6200 rpm
